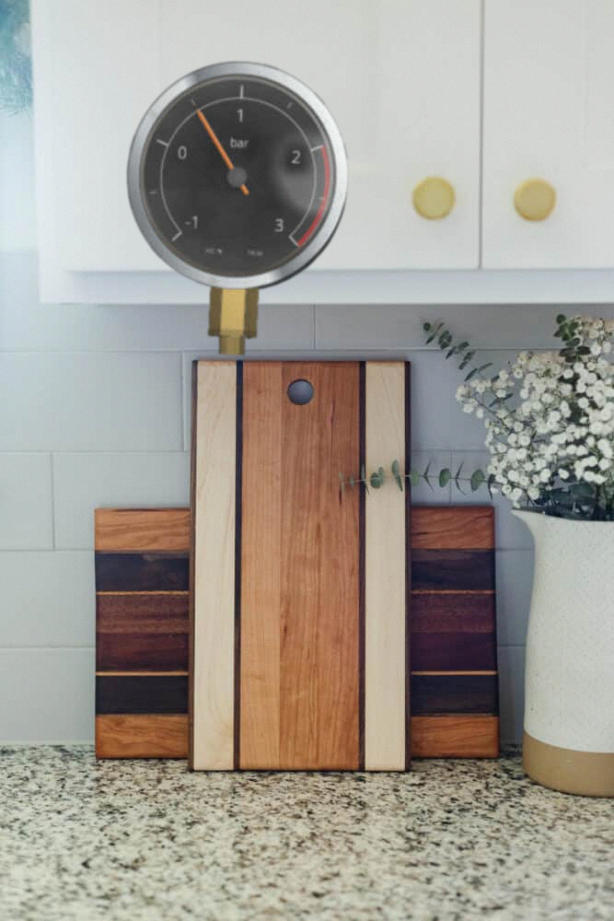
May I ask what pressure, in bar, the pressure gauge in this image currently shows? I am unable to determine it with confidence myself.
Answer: 0.5 bar
